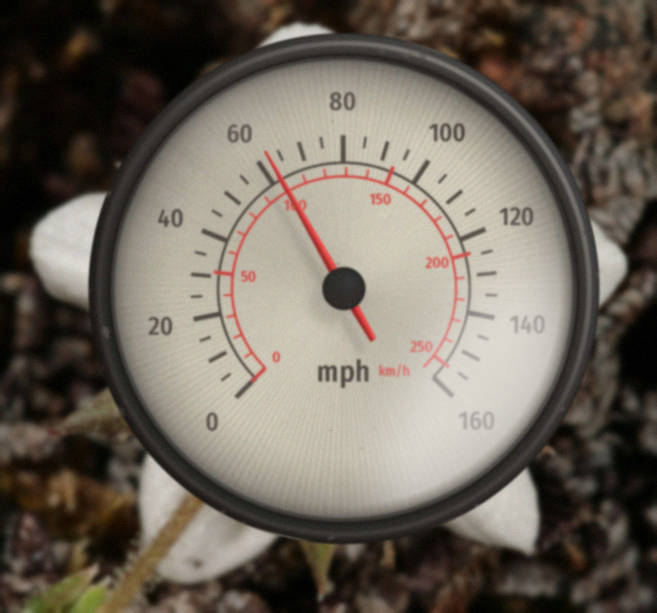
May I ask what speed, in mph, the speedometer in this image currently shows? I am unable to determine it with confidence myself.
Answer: 62.5 mph
